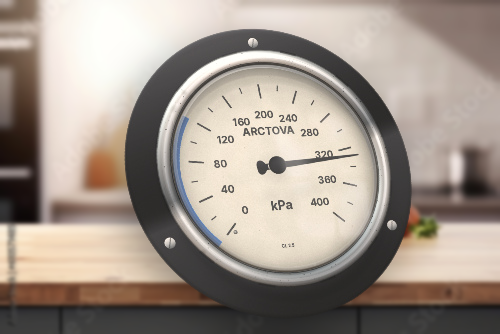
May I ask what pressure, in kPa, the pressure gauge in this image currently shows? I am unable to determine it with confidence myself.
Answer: 330 kPa
